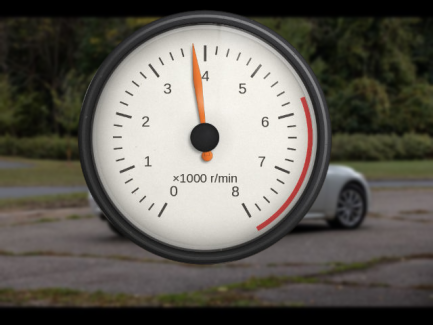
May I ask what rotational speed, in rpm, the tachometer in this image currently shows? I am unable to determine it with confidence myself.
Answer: 3800 rpm
